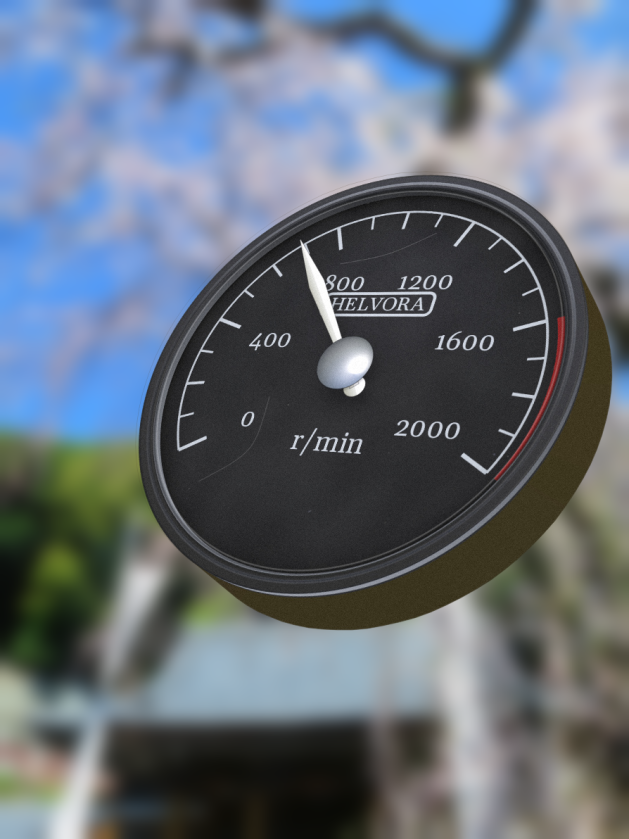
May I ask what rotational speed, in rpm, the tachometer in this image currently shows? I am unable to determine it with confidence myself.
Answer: 700 rpm
